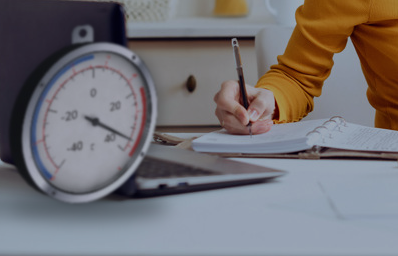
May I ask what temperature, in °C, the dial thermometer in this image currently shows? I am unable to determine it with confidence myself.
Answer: 36 °C
